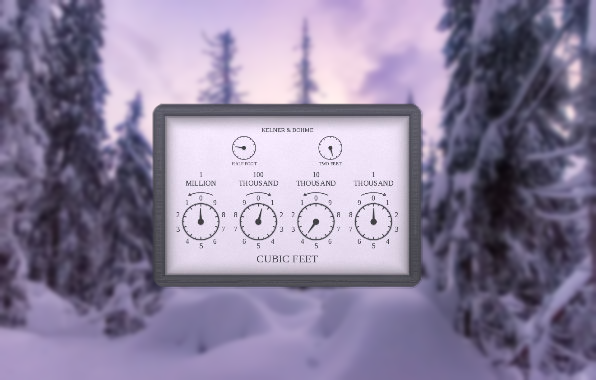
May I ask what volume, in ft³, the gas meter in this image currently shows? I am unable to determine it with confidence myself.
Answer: 4000 ft³
